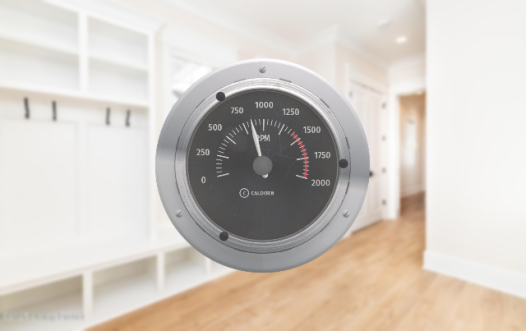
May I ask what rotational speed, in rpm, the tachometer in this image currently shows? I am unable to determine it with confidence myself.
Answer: 850 rpm
